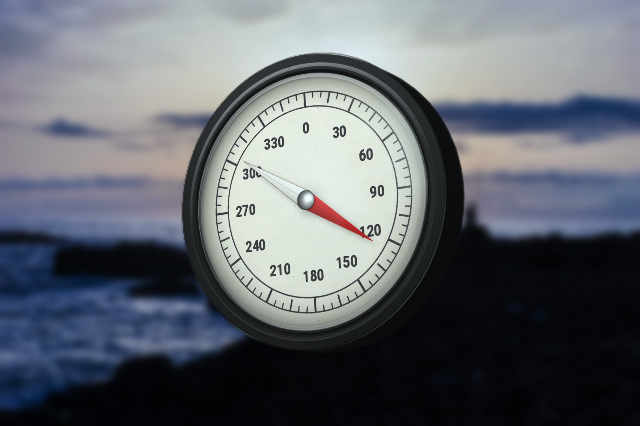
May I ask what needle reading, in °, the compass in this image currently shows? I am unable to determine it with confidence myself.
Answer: 125 °
